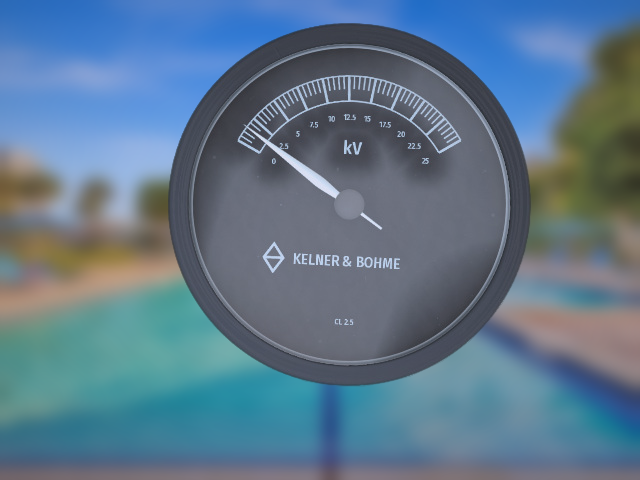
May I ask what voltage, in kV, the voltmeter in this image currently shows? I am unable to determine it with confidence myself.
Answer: 1.5 kV
